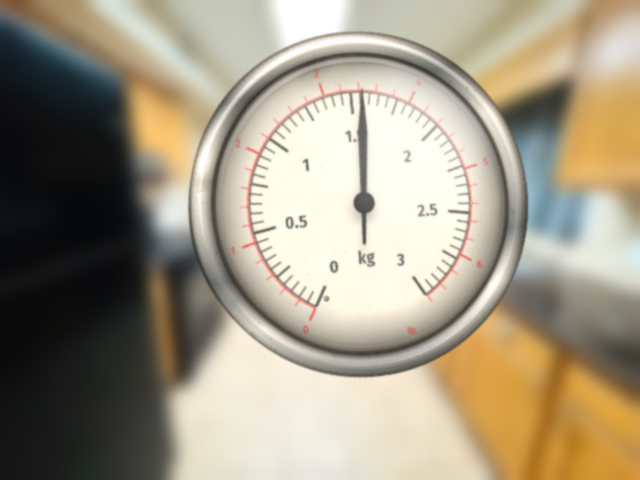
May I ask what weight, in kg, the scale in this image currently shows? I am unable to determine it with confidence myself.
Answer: 1.55 kg
